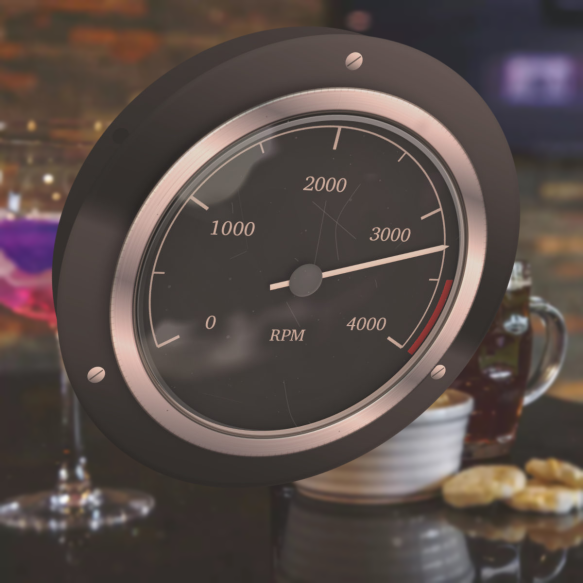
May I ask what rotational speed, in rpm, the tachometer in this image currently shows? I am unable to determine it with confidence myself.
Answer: 3250 rpm
